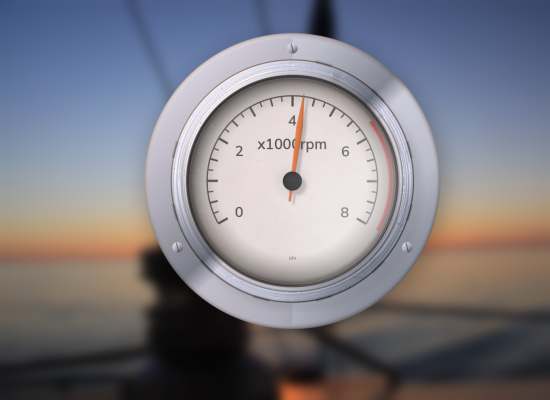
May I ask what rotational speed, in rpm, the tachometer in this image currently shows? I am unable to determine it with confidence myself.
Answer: 4250 rpm
